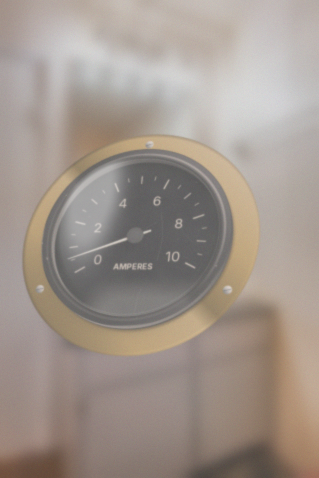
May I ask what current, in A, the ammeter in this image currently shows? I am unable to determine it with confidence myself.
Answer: 0.5 A
